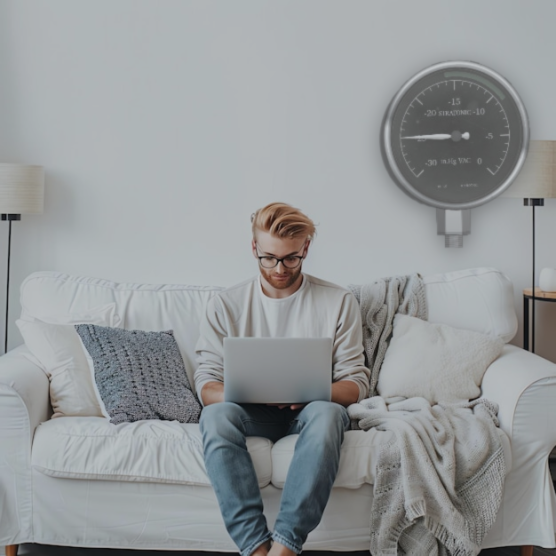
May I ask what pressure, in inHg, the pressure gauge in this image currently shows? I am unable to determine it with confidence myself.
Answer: -25 inHg
